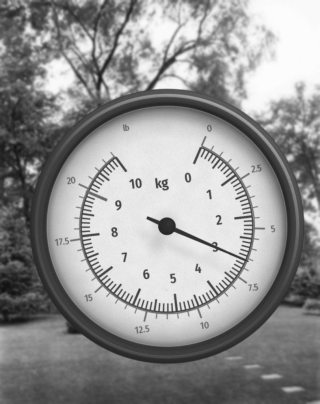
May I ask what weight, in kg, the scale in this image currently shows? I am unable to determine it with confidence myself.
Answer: 3 kg
